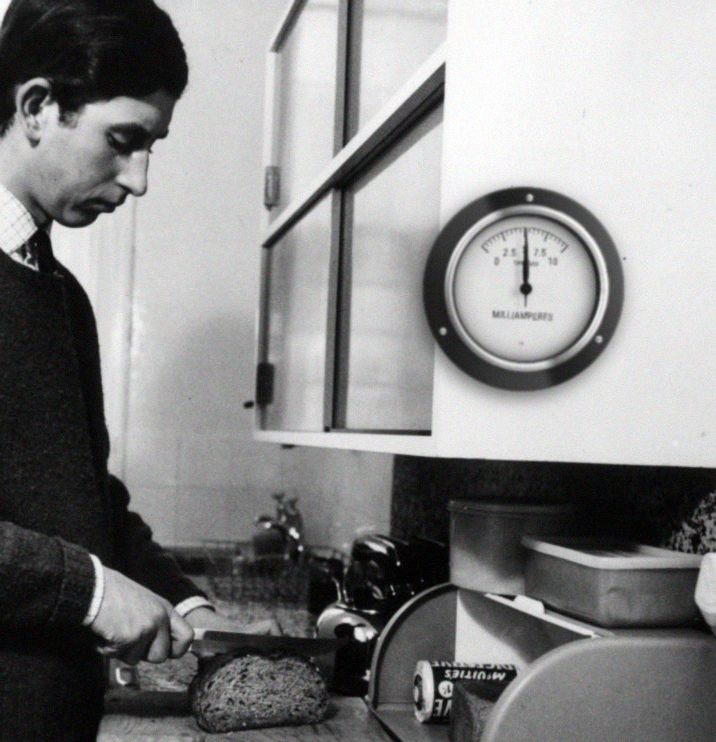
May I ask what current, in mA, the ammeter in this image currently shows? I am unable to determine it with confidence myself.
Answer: 5 mA
